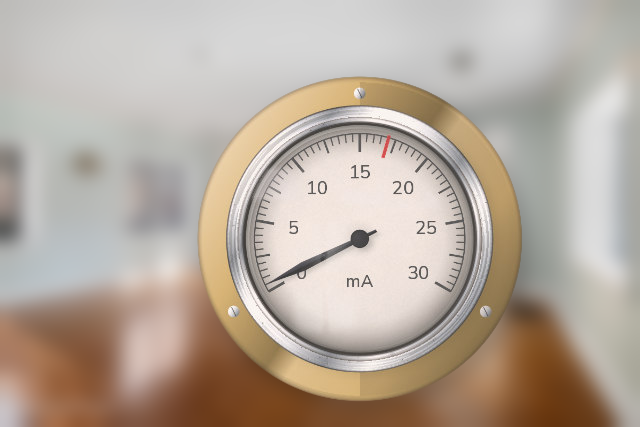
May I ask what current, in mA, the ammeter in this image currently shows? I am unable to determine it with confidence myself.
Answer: 0.5 mA
